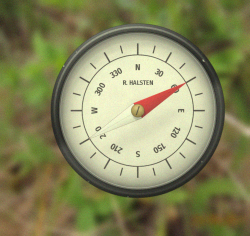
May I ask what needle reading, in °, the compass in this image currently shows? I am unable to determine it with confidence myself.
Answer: 60 °
